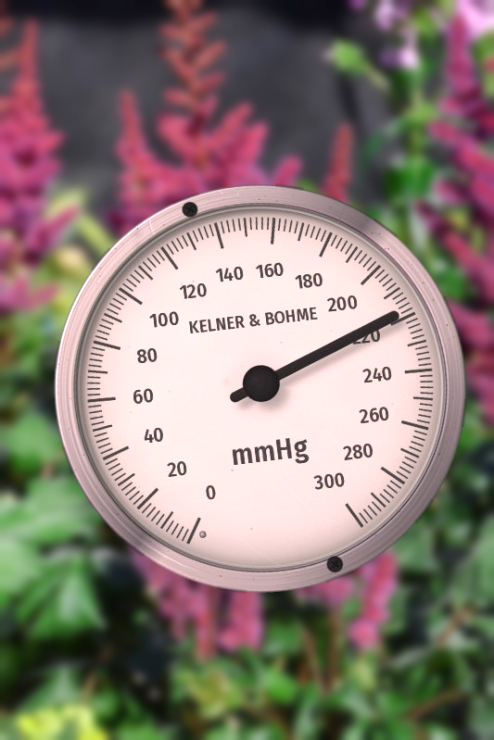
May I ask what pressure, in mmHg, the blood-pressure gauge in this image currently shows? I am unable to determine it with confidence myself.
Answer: 218 mmHg
